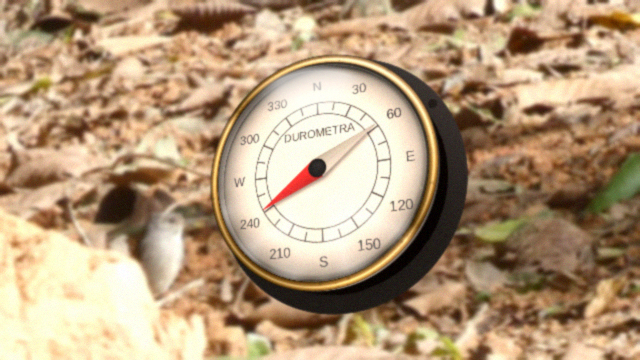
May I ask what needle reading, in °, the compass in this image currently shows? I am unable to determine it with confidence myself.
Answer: 240 °
